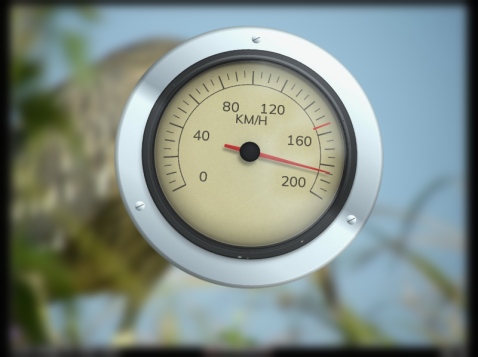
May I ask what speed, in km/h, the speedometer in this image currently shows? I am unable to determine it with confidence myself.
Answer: 185 km/h
